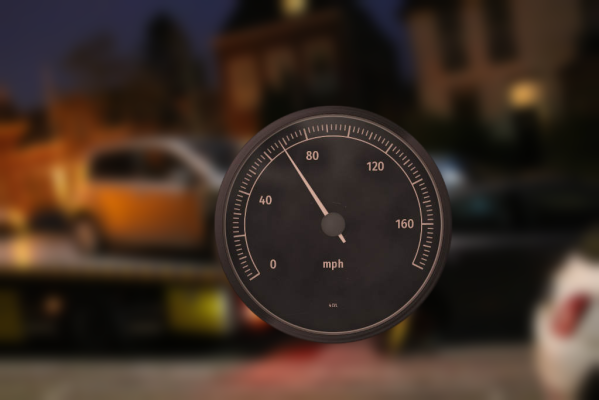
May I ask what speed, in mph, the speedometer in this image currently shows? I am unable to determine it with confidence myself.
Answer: 68 mph
